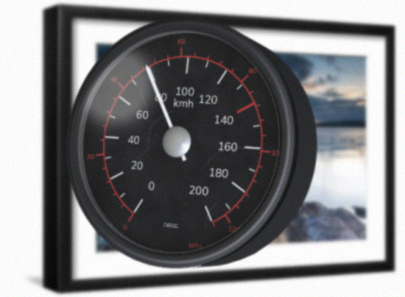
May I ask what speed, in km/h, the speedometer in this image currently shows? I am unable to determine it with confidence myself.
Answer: 80 km/h
